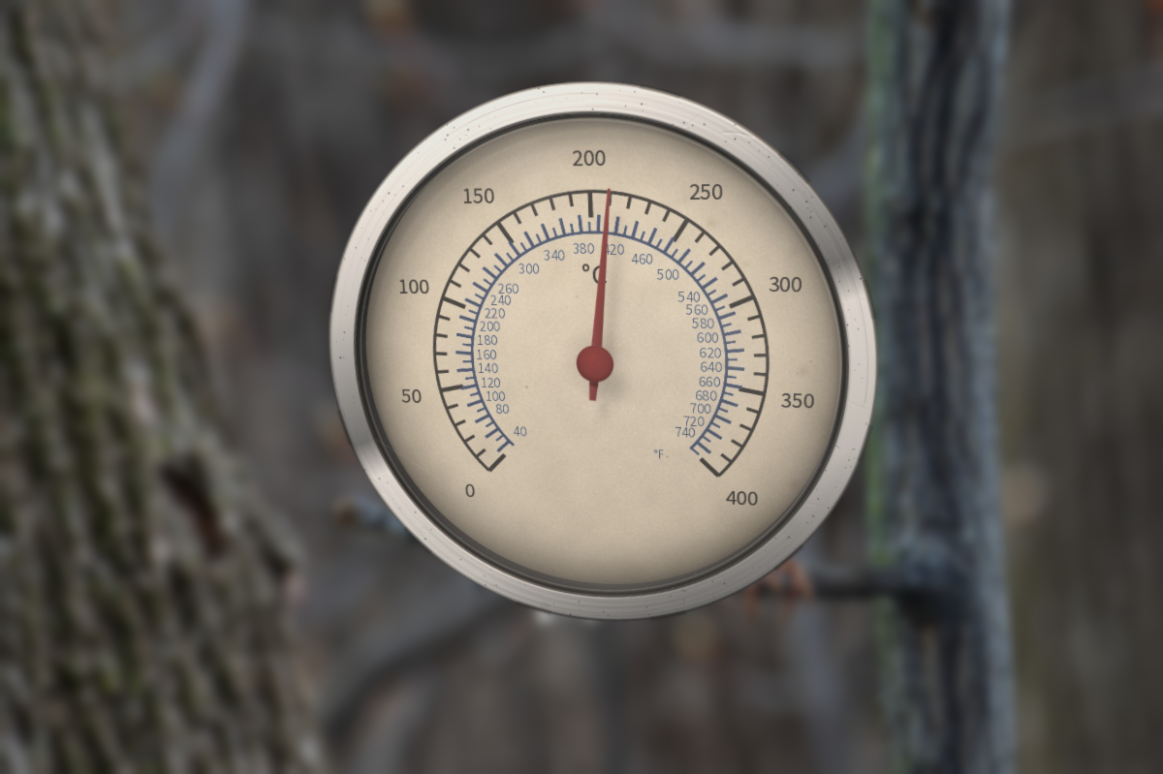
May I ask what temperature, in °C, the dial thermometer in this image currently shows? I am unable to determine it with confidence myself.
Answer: 210 °C
